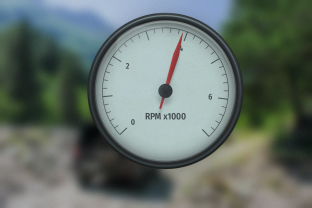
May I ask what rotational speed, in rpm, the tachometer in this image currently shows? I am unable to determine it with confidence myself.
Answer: 3900 rpm
